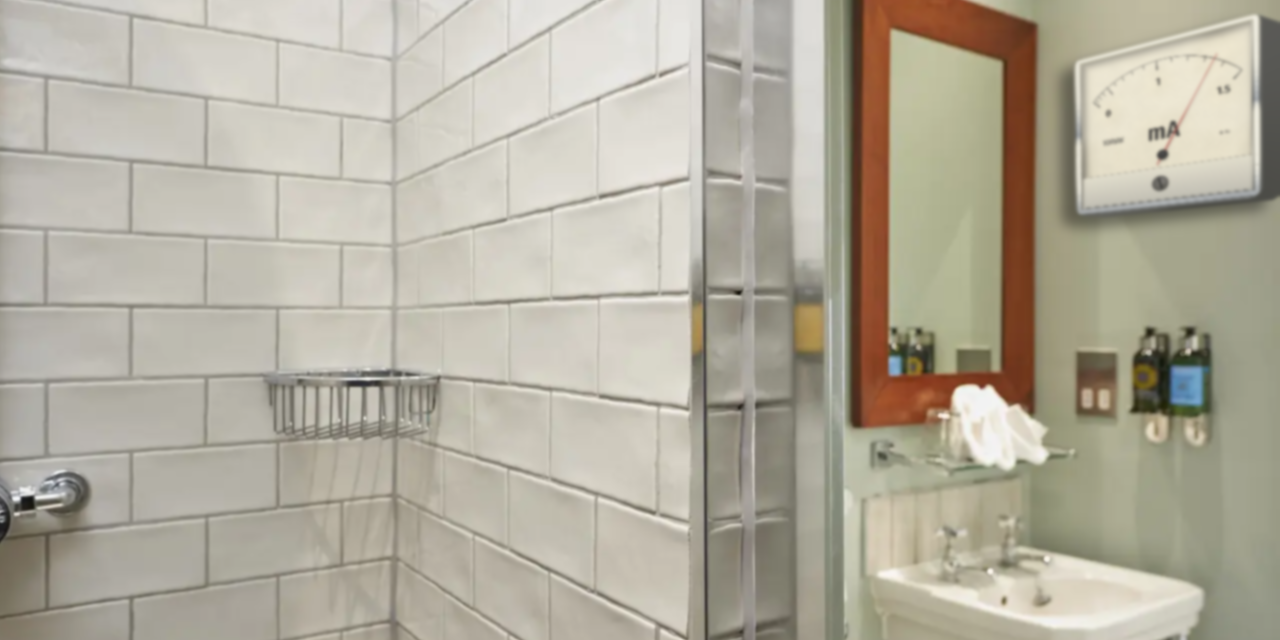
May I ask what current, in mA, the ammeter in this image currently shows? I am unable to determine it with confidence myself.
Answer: 1.35 mA
